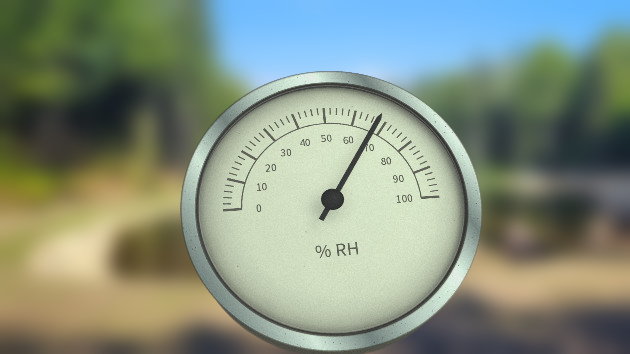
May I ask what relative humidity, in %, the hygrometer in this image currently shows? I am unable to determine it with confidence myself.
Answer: 68 %
